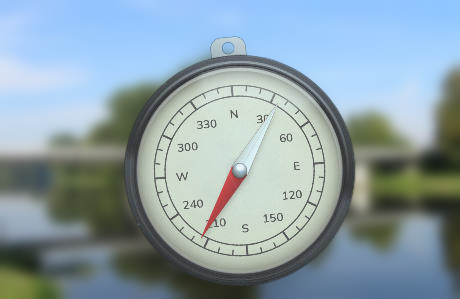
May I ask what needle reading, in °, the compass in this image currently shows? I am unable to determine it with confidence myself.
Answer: 215 °
